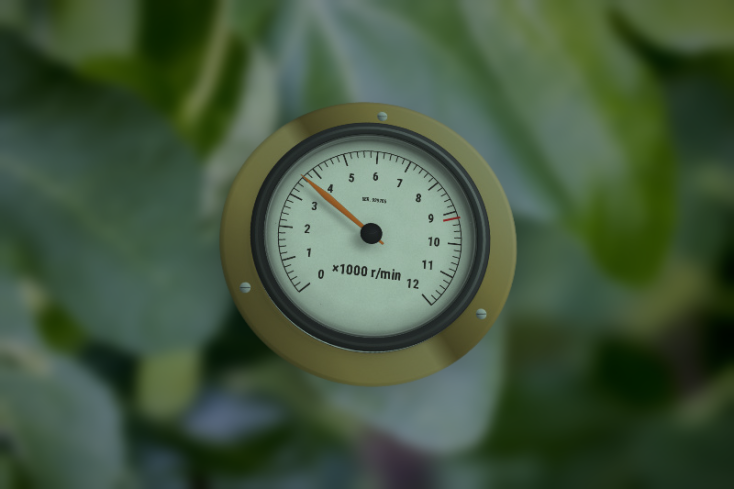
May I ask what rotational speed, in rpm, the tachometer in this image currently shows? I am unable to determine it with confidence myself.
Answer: 3600 rpm
